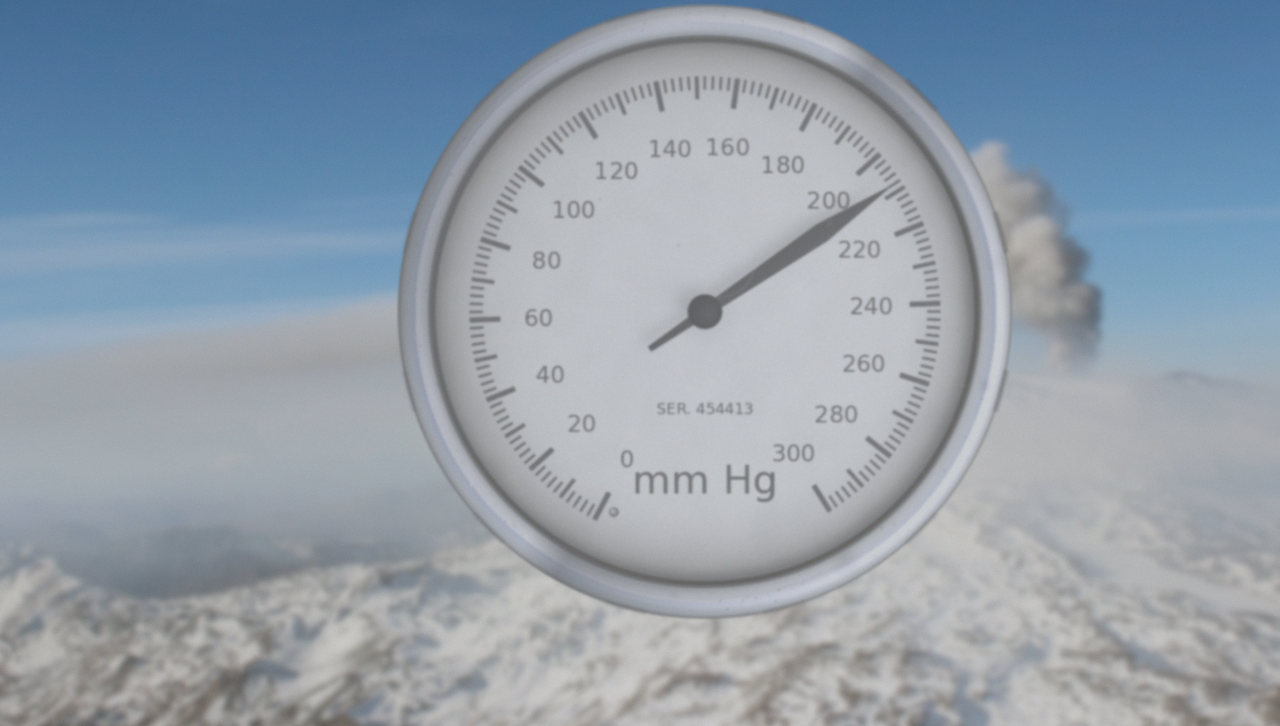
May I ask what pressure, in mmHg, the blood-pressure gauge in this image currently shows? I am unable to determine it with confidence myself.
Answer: 208 mmHg
